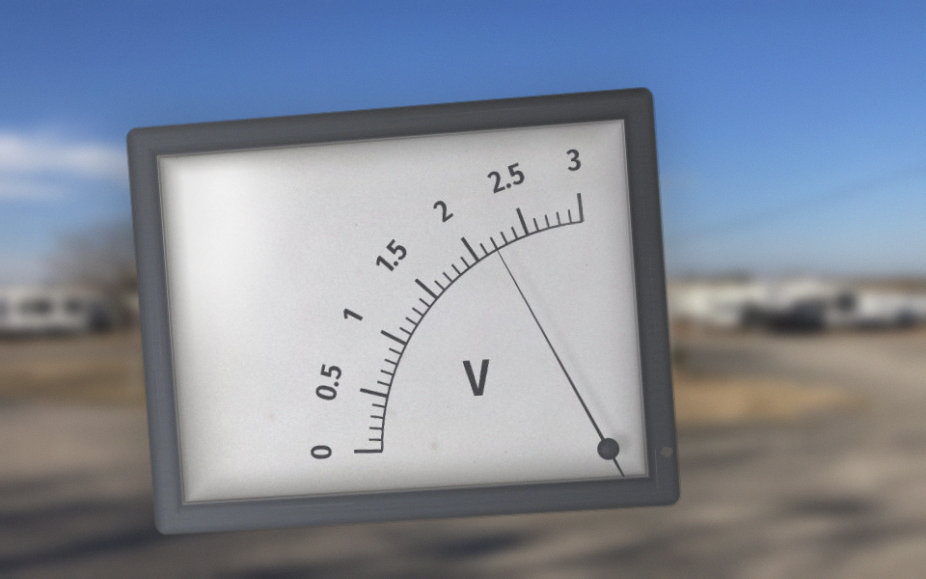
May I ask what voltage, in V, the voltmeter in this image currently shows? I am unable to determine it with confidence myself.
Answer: 2.2 V
